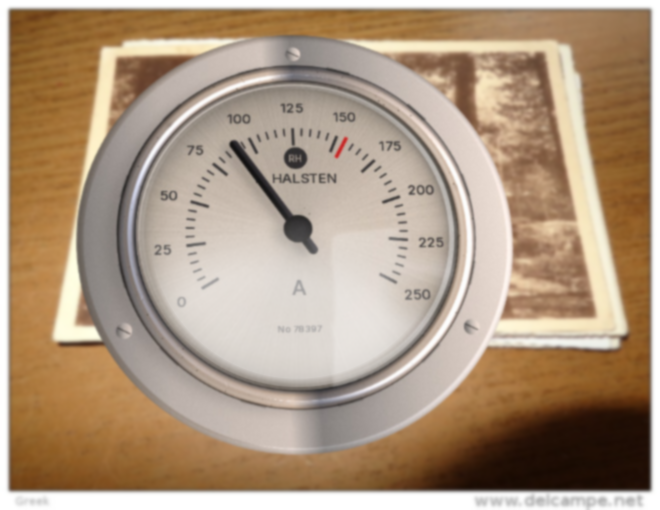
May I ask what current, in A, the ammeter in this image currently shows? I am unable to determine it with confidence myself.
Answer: 90 A
